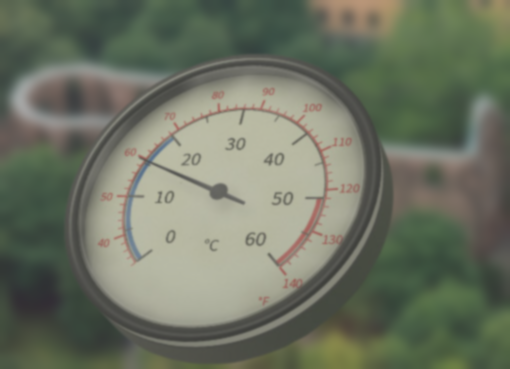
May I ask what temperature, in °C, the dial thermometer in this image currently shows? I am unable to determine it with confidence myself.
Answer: 15 °C
